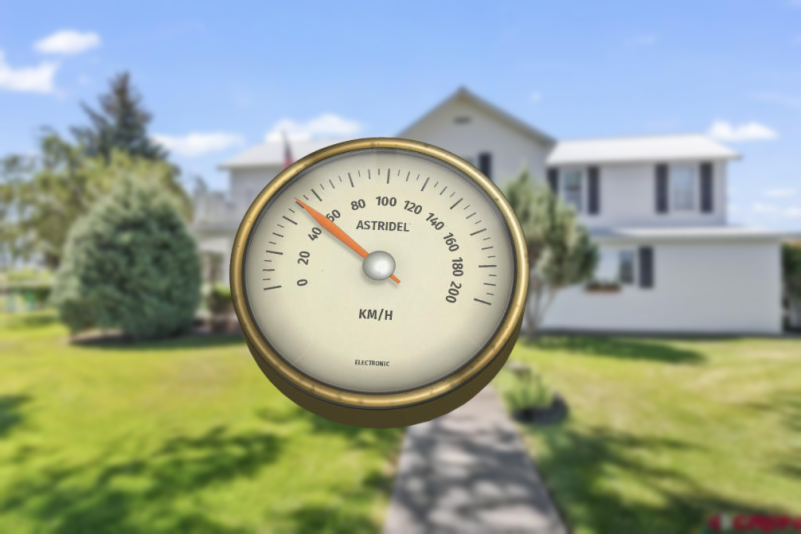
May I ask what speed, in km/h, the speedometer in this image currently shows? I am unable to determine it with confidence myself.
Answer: 50 km/h
